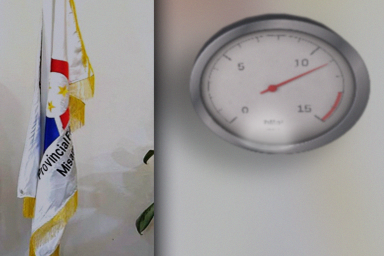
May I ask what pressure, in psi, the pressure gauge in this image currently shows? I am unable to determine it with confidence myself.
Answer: 11 psi
